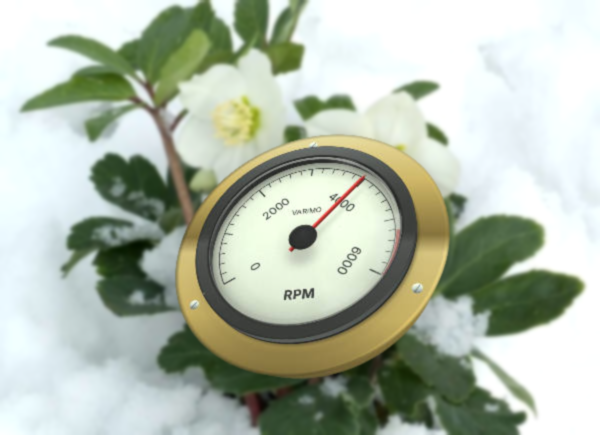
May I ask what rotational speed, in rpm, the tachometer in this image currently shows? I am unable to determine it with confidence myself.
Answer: 4000 rpm
